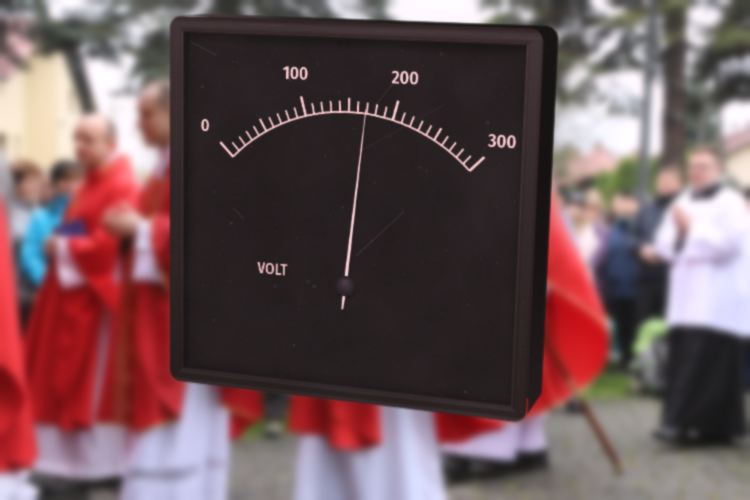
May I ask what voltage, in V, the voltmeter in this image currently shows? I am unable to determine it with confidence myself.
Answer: 170 V
